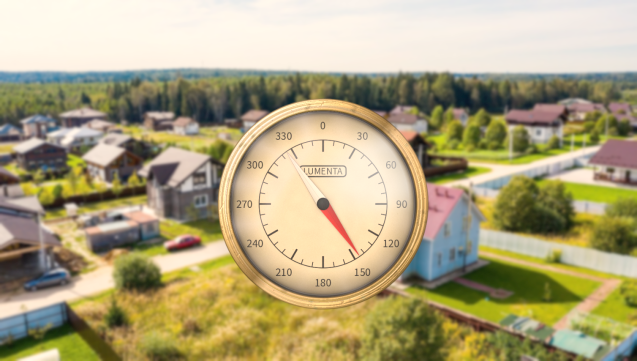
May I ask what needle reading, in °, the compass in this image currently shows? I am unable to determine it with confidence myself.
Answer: 145 °
